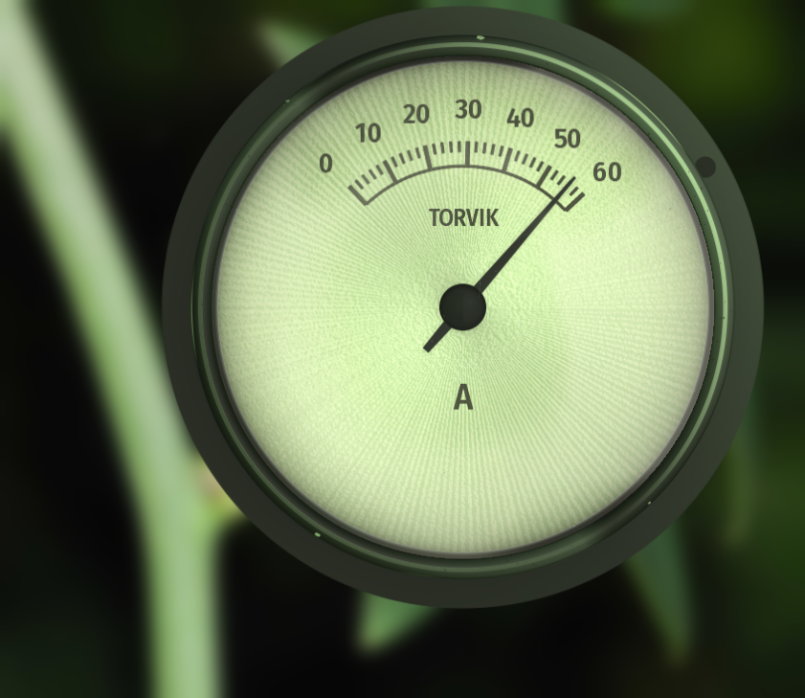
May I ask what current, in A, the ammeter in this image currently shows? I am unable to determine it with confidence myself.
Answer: 56 A
